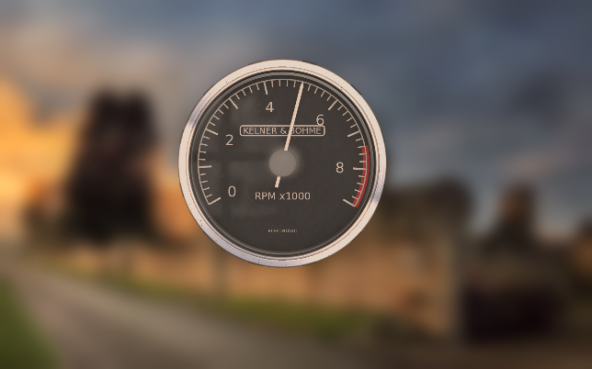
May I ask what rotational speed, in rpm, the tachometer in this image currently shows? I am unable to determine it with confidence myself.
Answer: 5000 rpm
